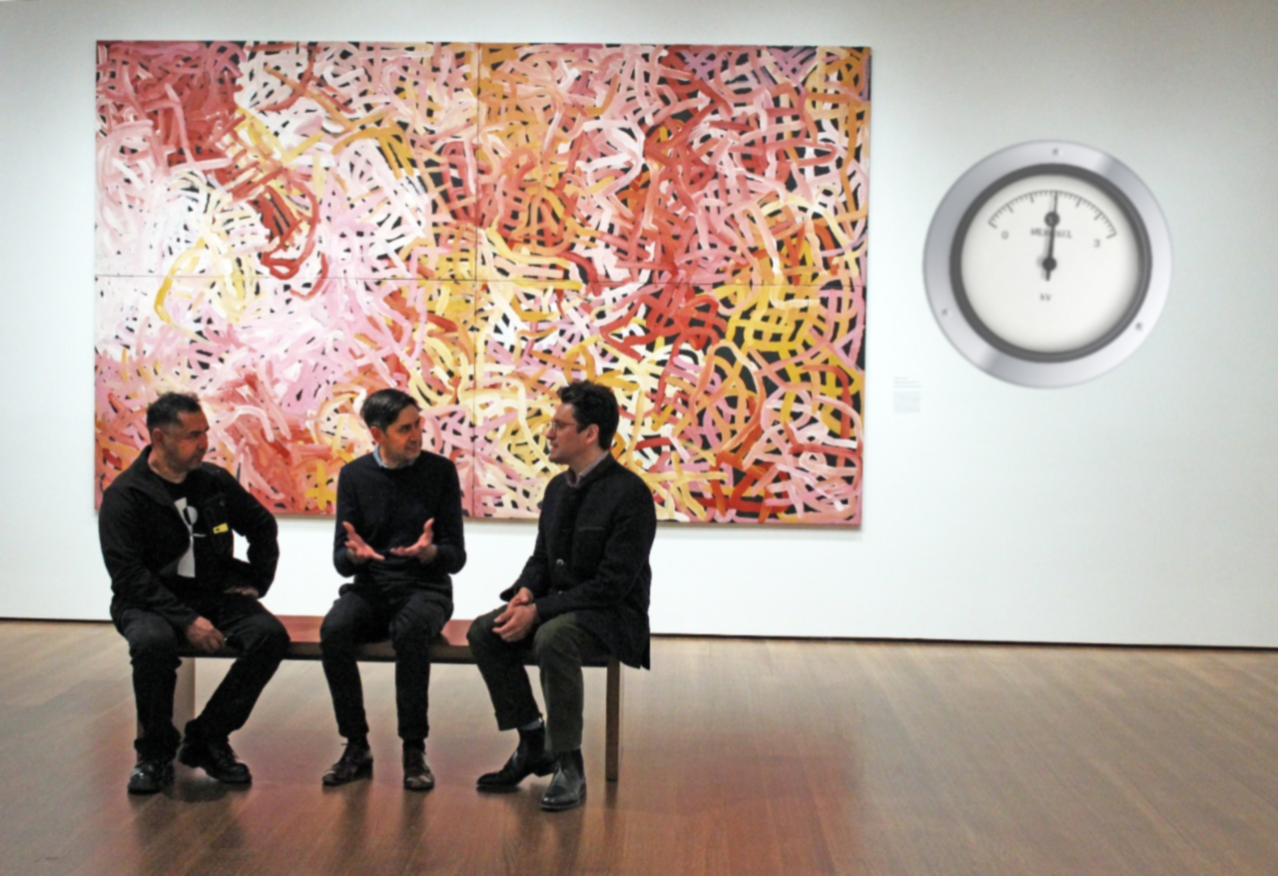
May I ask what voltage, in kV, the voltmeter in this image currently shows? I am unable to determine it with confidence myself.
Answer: 1.5 kV
